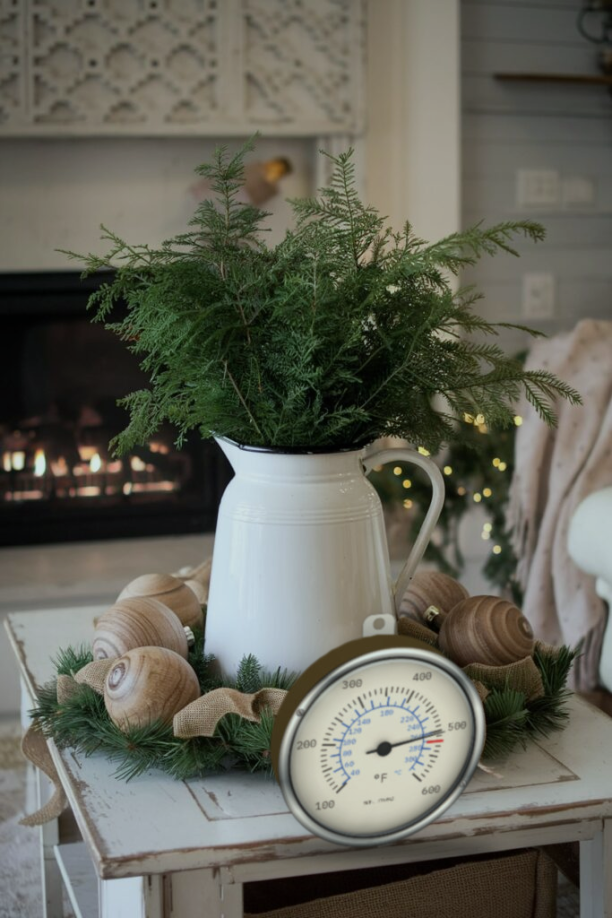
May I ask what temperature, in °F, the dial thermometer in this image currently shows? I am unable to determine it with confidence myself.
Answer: 500 °F
